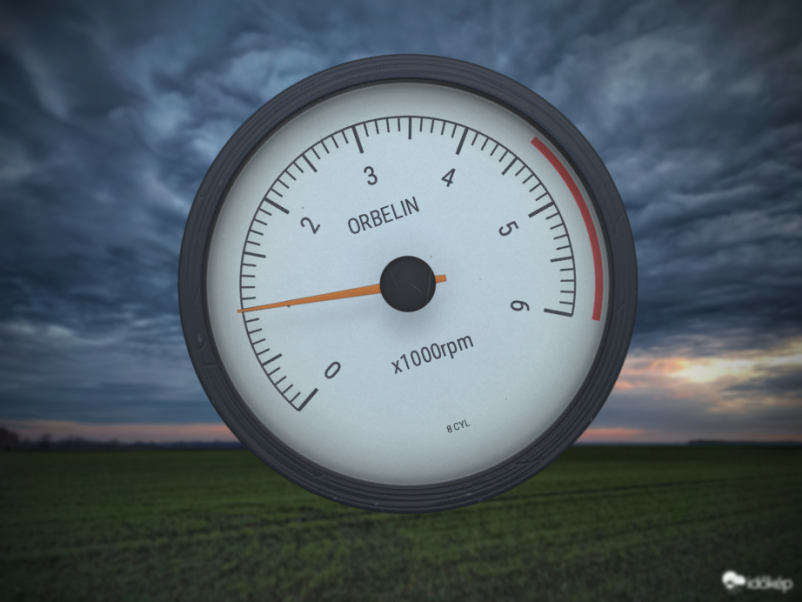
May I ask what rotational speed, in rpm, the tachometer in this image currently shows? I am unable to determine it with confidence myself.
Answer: 1000 rpm
